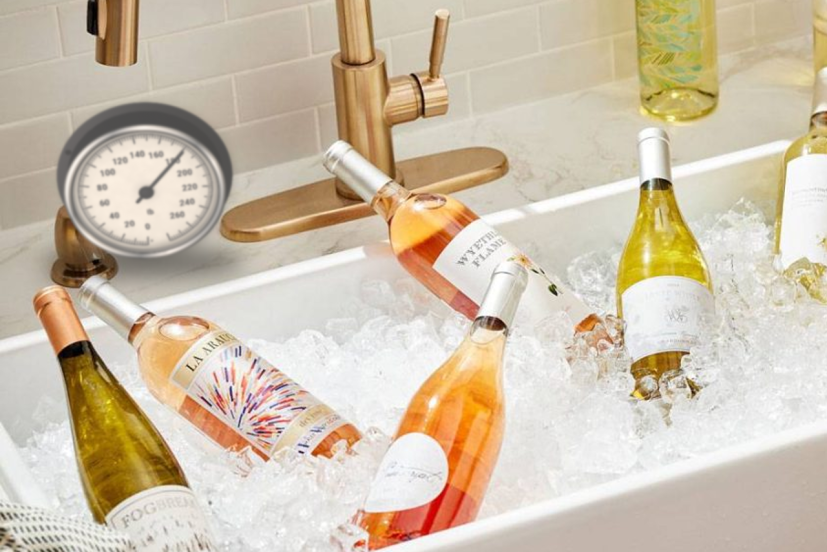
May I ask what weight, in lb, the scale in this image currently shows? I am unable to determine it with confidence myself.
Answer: 180 lb
